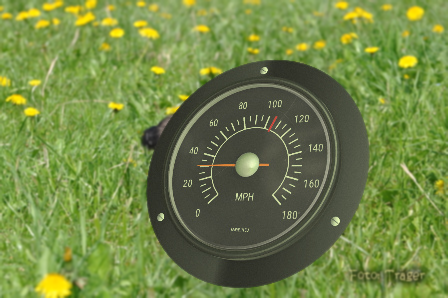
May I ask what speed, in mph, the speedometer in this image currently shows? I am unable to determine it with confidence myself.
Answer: 30 mph
